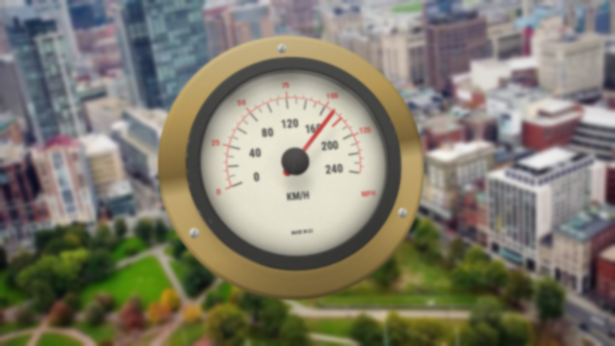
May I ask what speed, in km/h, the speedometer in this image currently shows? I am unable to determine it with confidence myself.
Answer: 170 km/h
